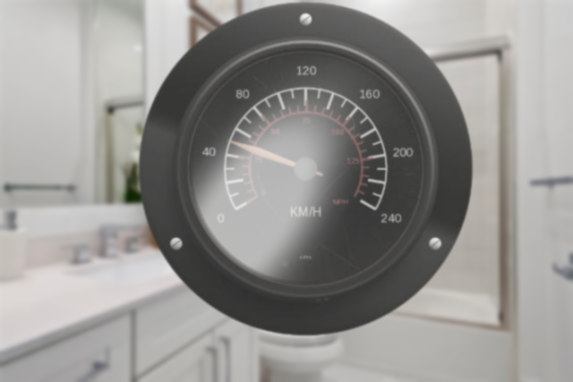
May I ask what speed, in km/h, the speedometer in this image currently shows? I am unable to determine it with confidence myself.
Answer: 50 km/h
